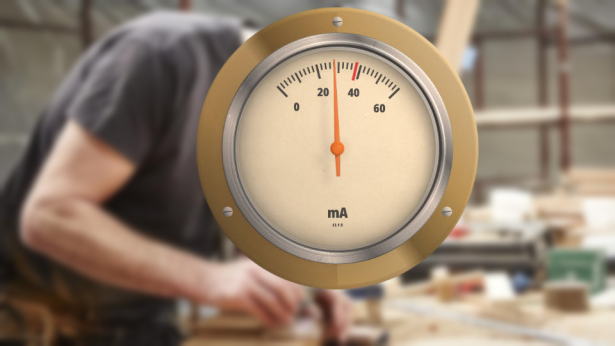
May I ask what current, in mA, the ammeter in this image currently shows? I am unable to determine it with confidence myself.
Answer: 28 mA
